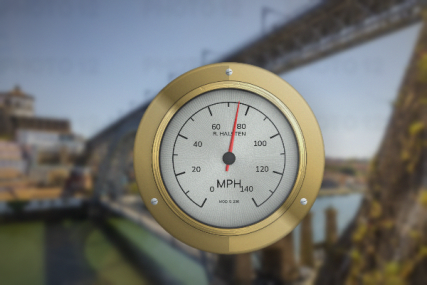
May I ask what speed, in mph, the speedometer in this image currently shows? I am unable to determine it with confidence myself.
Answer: 75 mph
